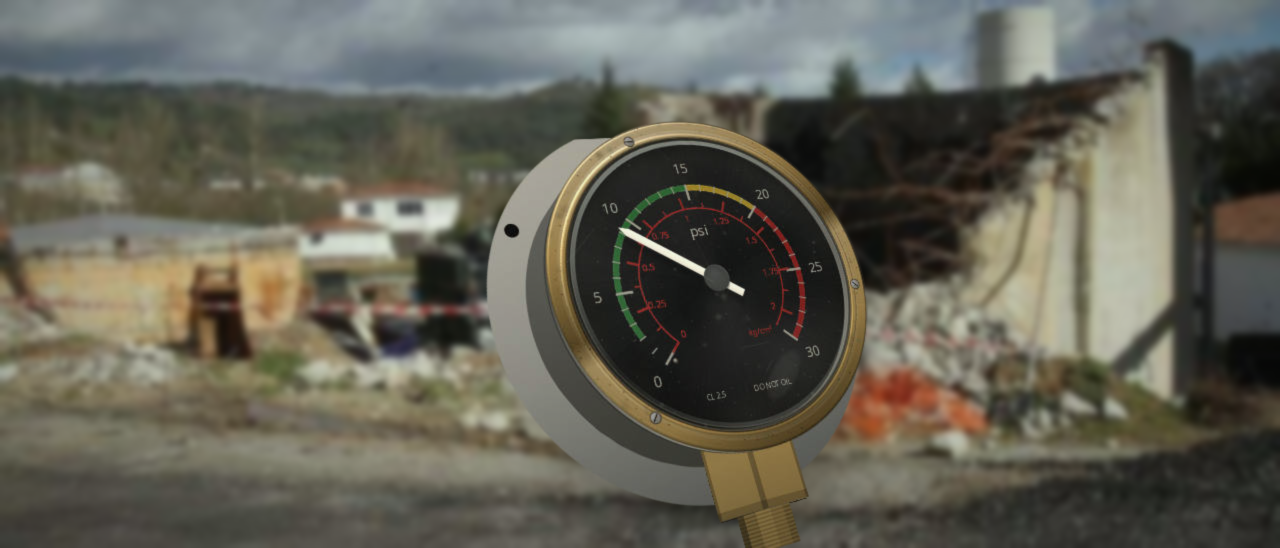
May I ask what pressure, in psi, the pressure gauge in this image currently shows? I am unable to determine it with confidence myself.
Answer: 9 psi
